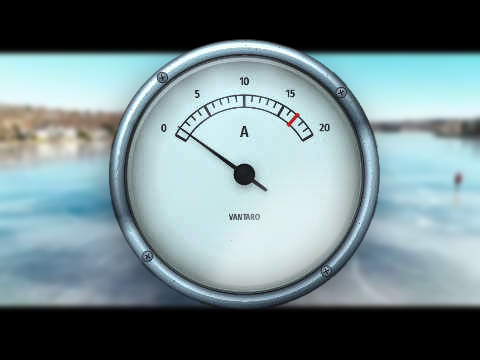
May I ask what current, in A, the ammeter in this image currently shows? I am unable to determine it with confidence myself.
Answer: 1 A
